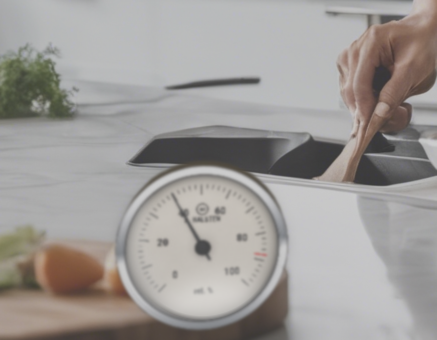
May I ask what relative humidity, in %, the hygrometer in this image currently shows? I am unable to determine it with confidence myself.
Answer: 40 %
